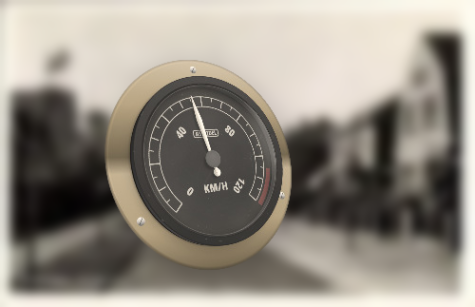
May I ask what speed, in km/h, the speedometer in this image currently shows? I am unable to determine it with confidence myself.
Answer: 55 km/h
